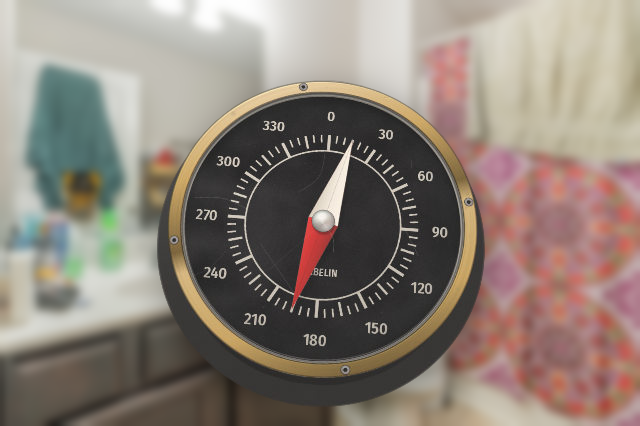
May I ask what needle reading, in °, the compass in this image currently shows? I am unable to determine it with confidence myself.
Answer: 195 °
